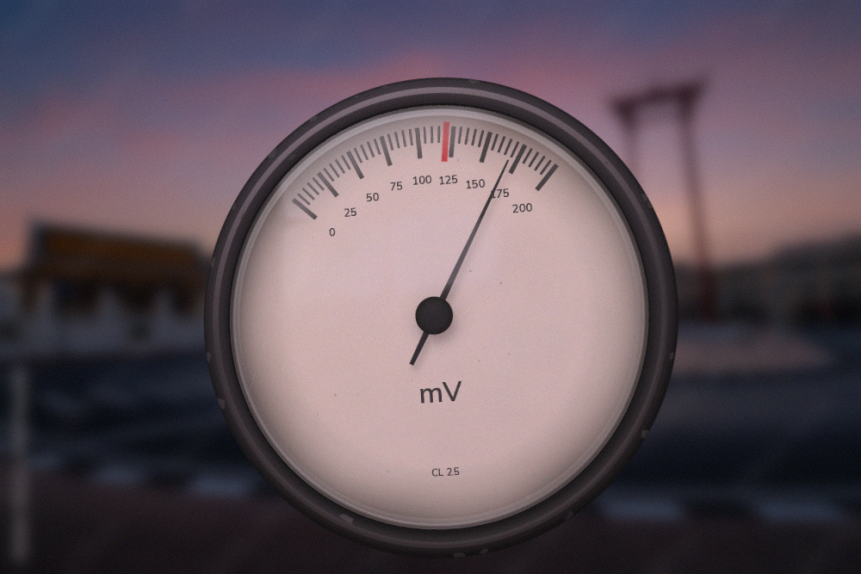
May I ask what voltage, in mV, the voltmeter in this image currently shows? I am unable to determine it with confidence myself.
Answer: 170 mV
